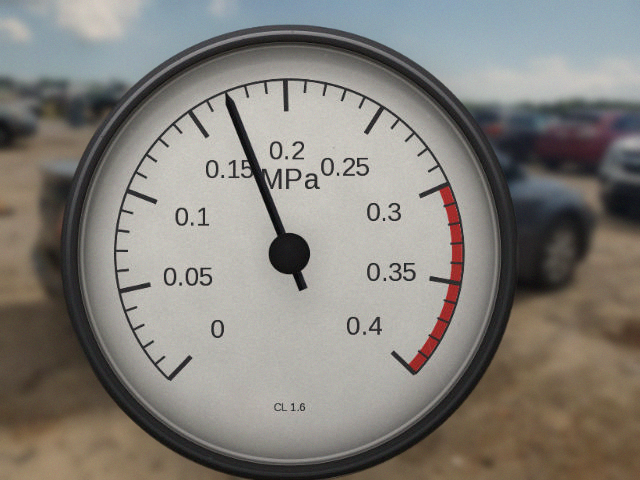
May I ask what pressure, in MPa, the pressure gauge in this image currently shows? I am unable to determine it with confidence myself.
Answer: 0.17 MPa
